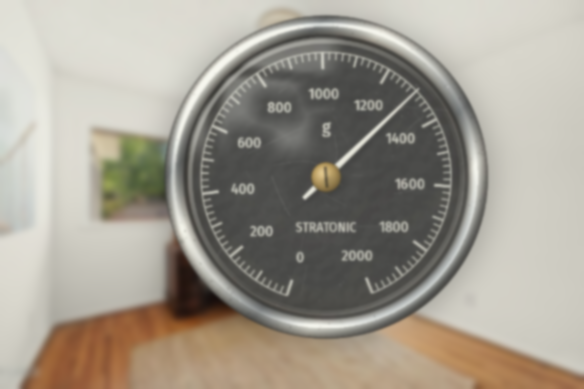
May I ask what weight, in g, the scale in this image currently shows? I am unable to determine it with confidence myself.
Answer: 1300 g
